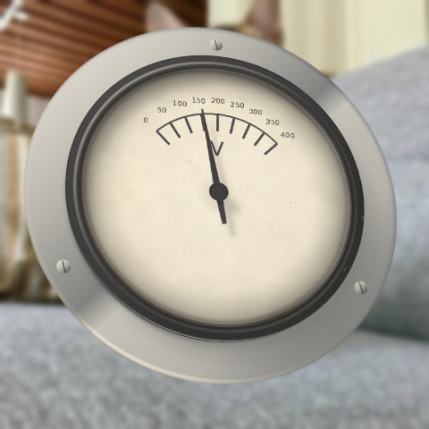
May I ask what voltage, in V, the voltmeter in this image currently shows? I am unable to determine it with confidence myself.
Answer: 150 V
